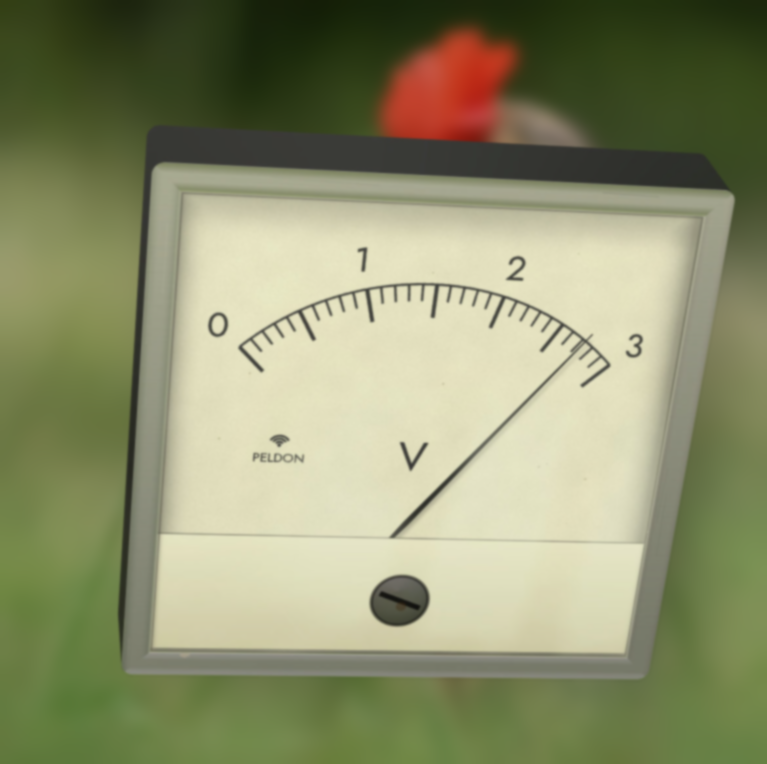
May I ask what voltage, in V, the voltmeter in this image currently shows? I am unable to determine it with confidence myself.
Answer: 2.7 V
